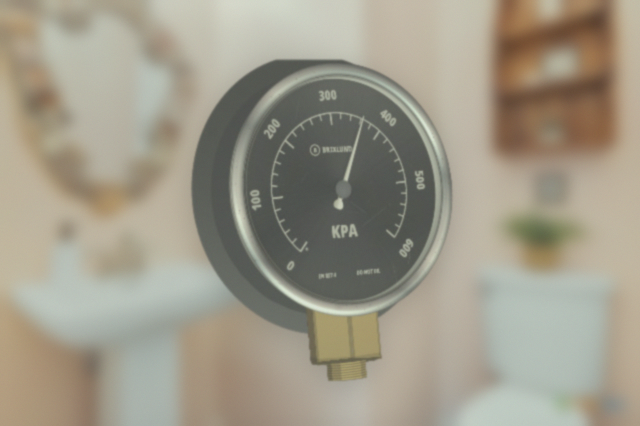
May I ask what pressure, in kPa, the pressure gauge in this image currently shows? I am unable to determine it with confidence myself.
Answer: 360 kPa
